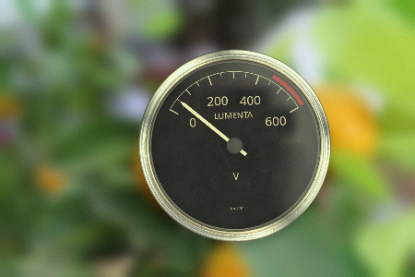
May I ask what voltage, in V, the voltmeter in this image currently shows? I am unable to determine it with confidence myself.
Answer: 50 V
